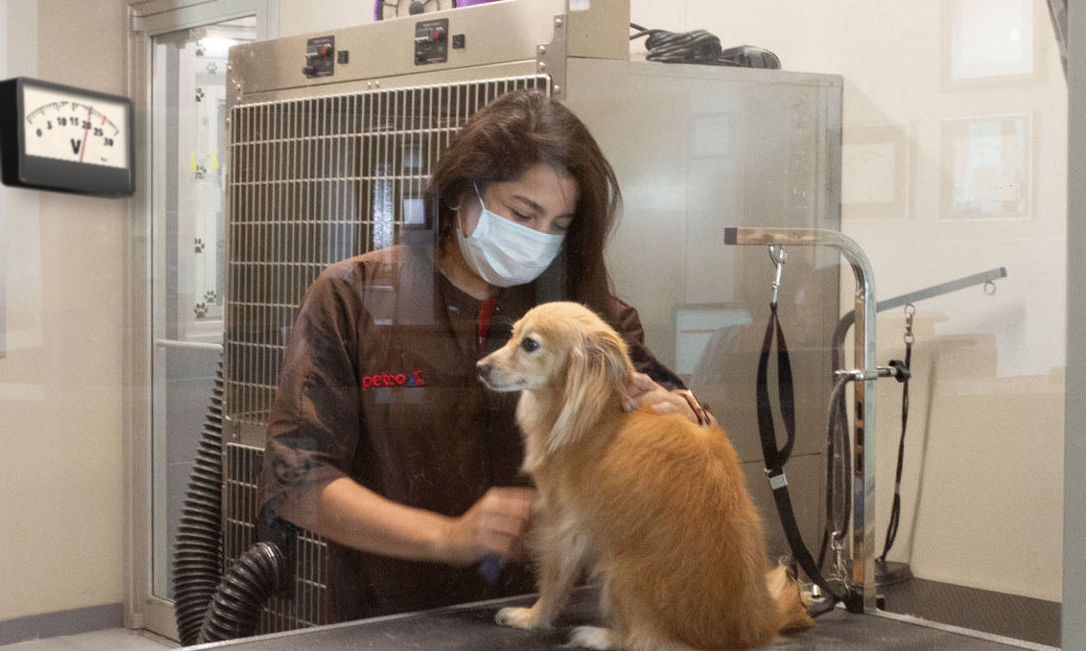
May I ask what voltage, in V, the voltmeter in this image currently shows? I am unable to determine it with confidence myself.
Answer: 20 V
